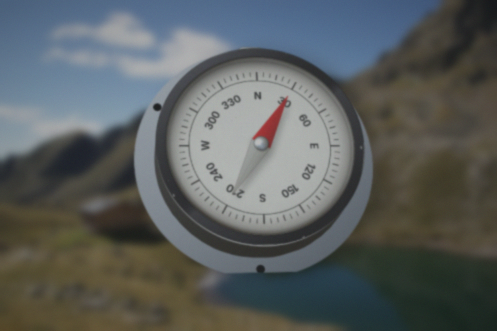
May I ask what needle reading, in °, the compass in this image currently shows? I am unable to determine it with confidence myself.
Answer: 30 °
